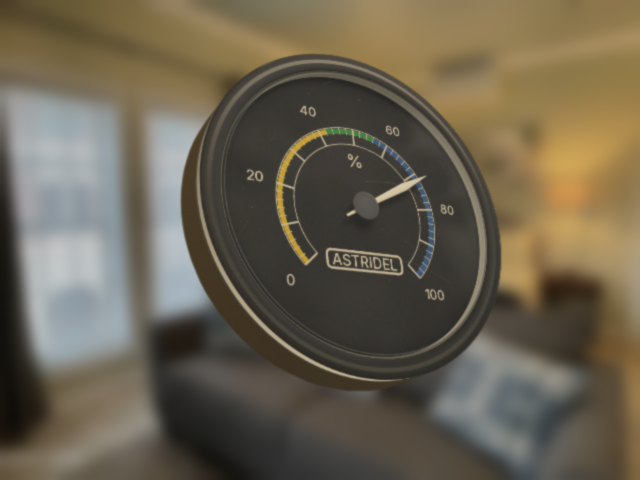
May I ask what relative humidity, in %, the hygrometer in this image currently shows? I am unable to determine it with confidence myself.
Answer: 72 %
